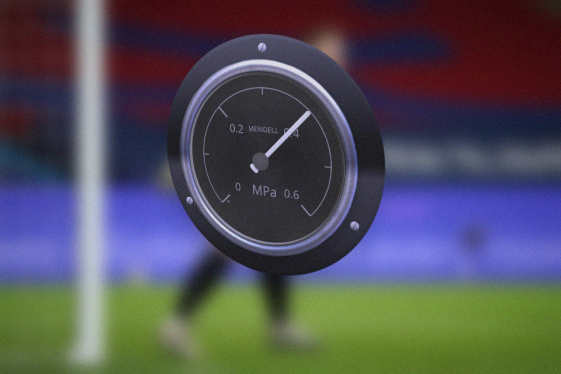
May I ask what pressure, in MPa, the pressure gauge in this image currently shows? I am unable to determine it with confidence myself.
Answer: 0.4 MPa
